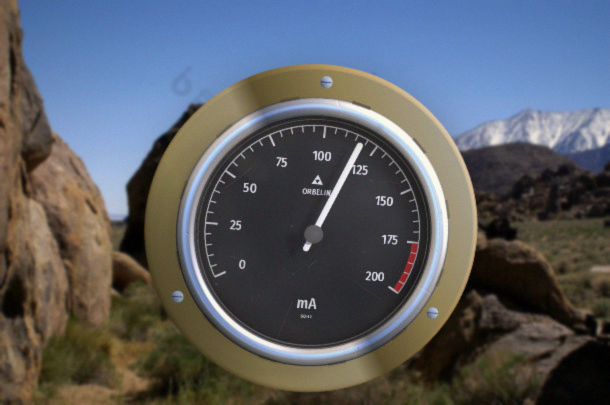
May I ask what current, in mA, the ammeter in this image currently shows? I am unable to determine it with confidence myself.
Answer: 117.5 mA
